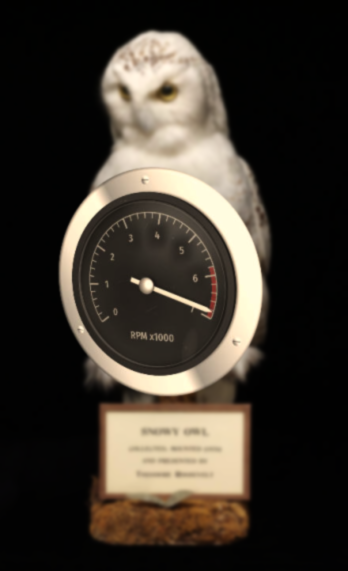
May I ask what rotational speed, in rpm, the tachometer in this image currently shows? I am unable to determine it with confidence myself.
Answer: 6800 rpm
